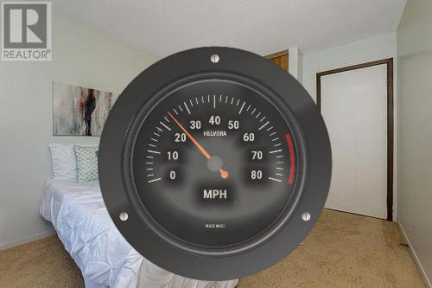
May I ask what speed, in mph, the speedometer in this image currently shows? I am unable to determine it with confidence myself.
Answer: 24 mph
